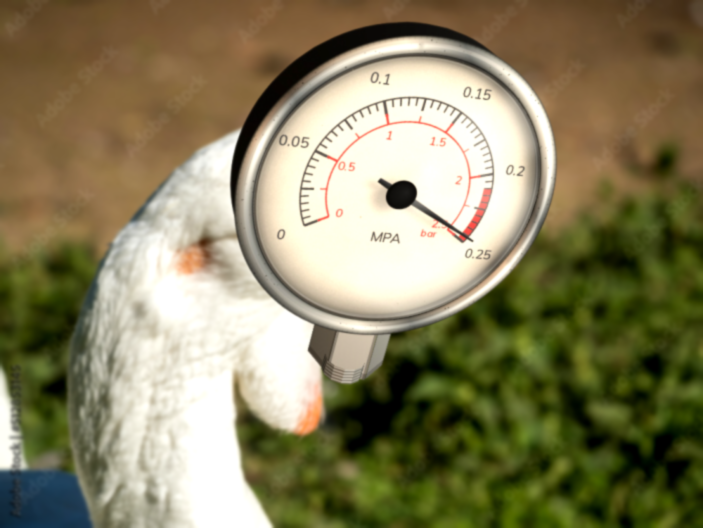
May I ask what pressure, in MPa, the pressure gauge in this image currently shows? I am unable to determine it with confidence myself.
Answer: 0.245 MPa
